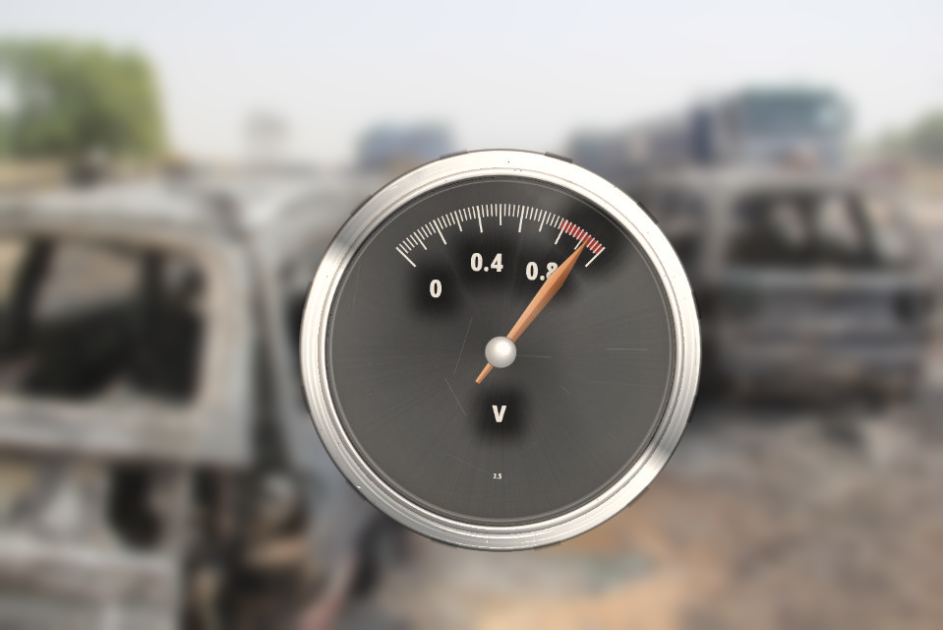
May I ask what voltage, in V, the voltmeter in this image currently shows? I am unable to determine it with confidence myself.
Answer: 0.92 V
